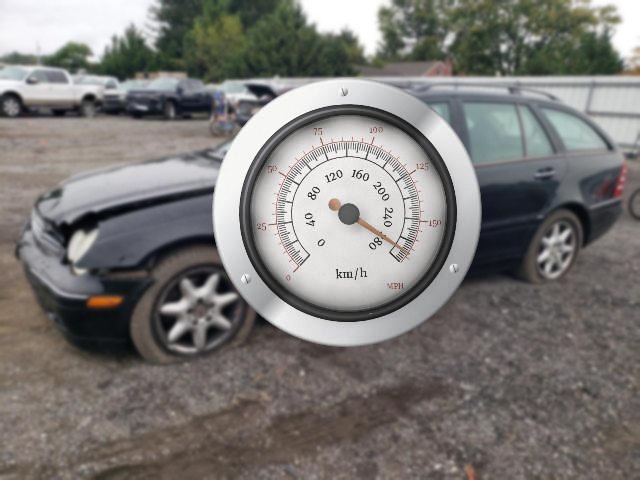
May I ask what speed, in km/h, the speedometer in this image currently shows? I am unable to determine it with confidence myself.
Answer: 270 km/h
